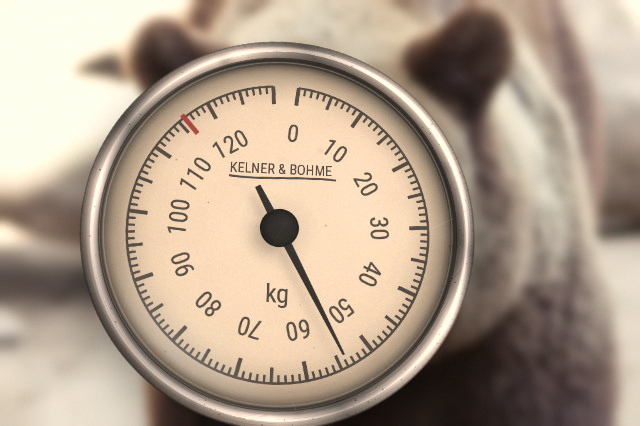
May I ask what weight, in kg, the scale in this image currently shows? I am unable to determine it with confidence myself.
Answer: 54 kg
